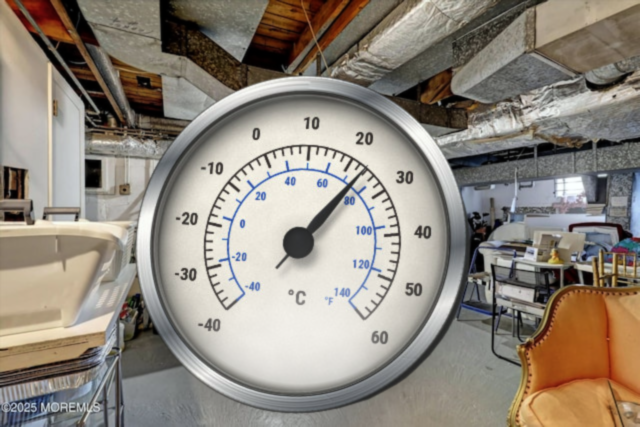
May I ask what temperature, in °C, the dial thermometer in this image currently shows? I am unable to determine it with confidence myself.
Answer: 24 °C
